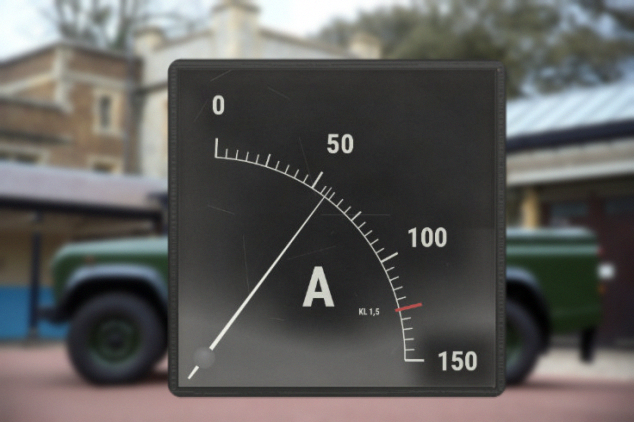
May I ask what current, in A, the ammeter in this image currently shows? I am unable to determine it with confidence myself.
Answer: 57.5 A
